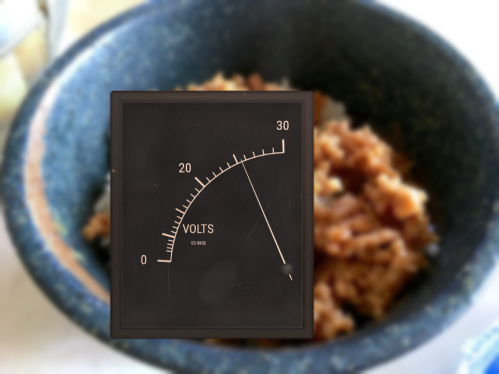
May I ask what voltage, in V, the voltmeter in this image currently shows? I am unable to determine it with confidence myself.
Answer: 25.5 V
